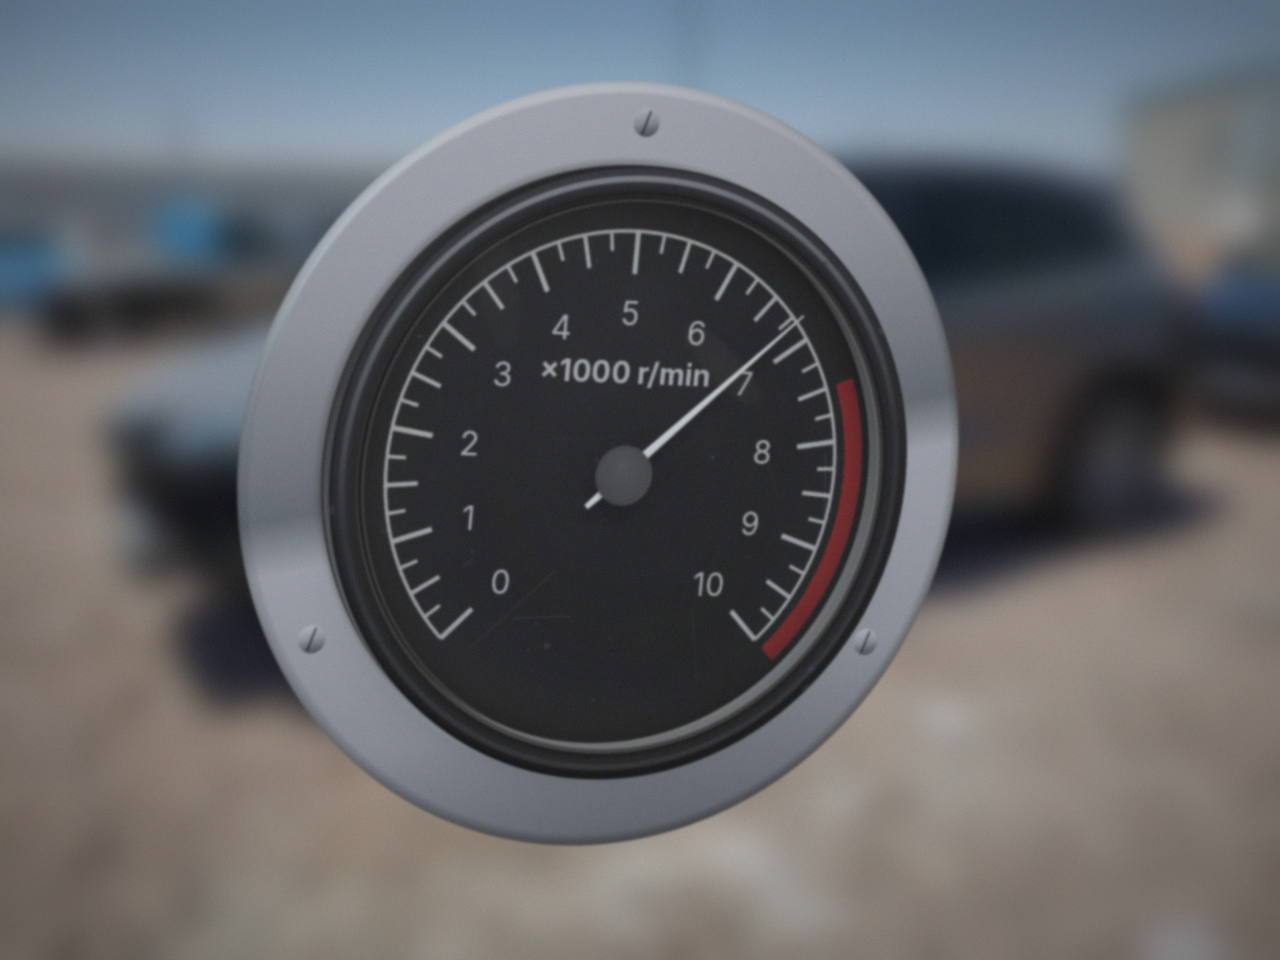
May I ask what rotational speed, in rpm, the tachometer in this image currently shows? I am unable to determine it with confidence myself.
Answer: 6750 rpm
